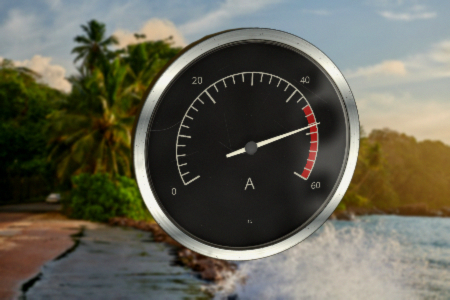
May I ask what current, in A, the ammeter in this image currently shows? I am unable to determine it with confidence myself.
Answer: 48 A
